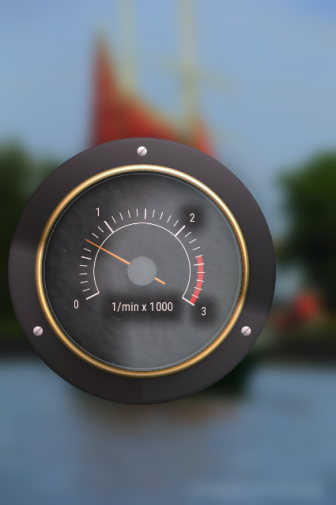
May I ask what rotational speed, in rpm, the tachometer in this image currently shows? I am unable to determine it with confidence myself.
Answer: 700 rpm
